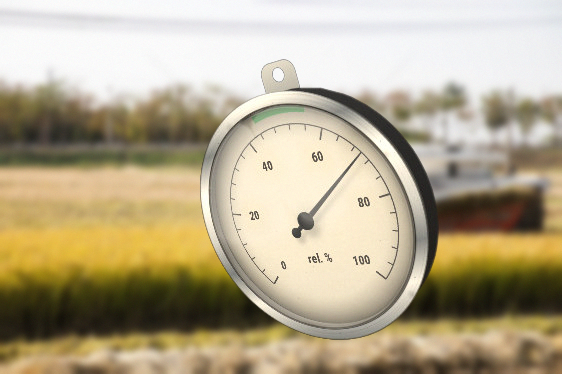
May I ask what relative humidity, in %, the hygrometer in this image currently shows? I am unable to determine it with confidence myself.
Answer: 70 %
